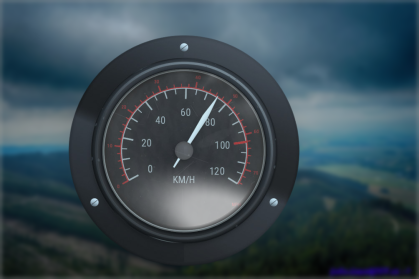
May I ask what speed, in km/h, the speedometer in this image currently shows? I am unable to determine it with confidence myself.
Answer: 75 km/h
